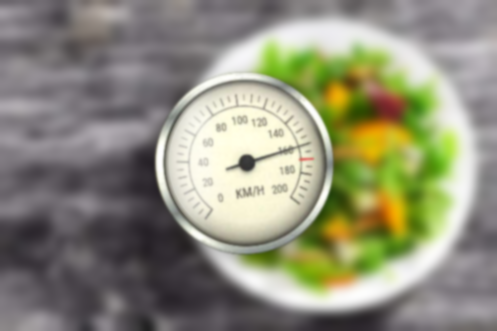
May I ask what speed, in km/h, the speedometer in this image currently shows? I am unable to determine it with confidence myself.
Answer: 160 km/h
